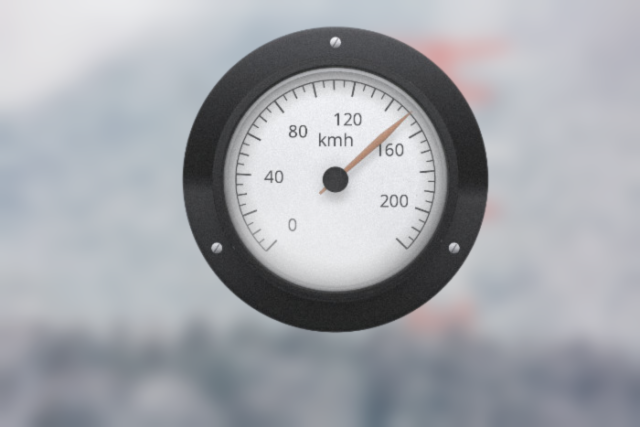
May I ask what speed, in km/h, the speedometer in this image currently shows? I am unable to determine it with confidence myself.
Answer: 150 km/h
